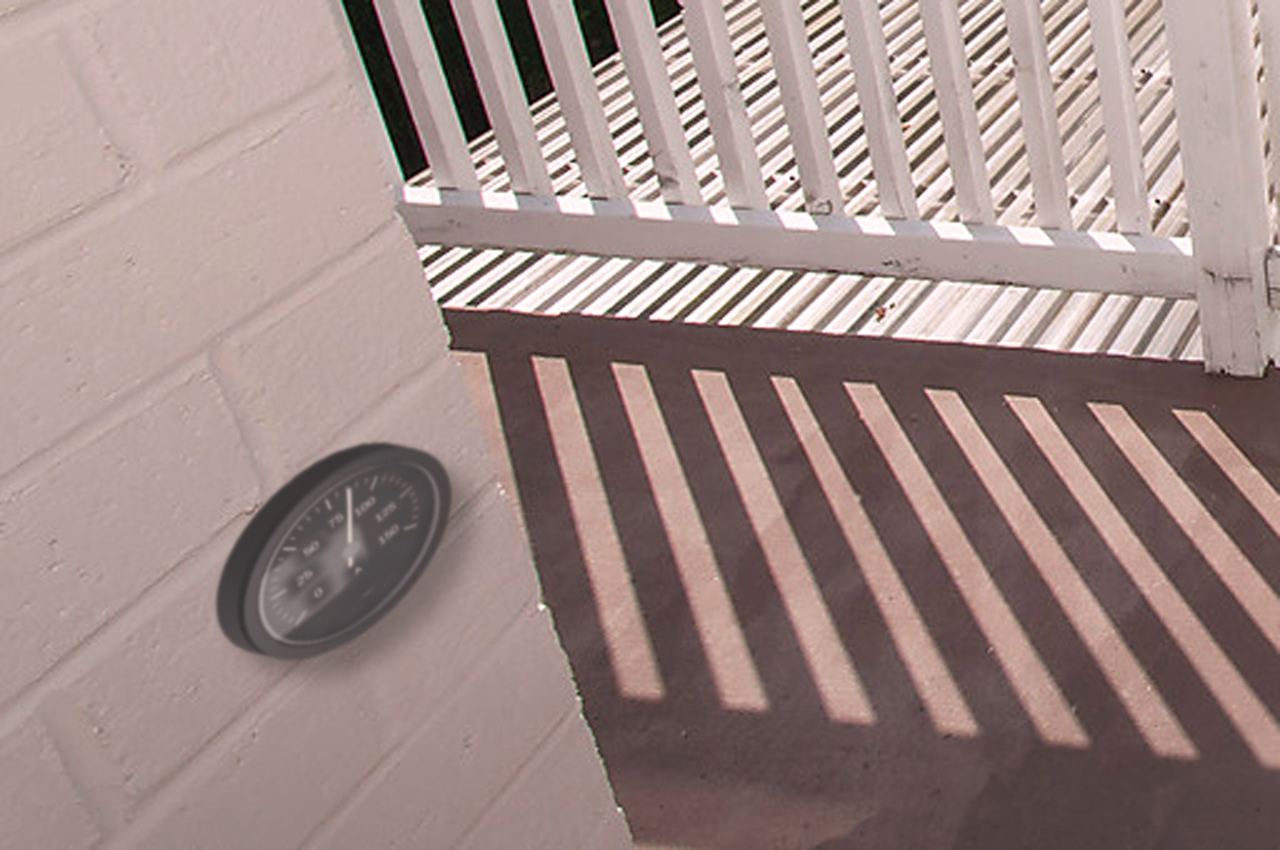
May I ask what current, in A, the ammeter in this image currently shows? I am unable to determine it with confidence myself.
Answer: 85 A
